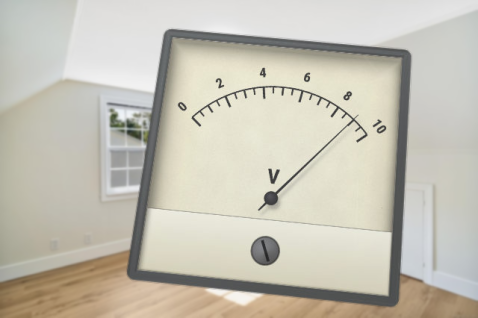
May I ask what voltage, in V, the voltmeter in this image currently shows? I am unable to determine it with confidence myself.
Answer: 9 V
